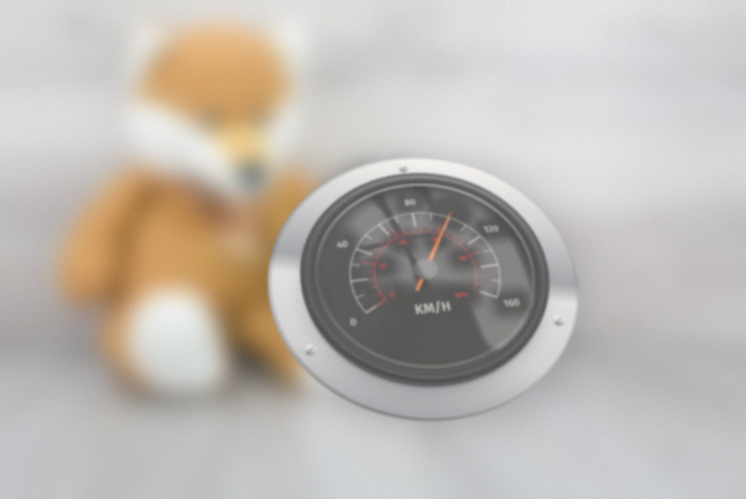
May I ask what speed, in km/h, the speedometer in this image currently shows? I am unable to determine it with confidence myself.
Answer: 100 km/h
